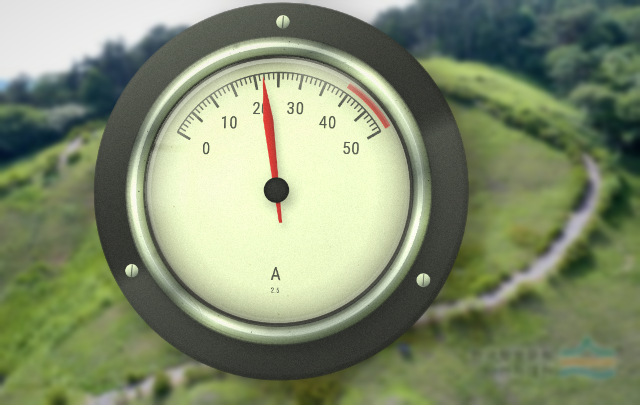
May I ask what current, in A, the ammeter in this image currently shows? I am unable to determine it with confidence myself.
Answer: 22 A
